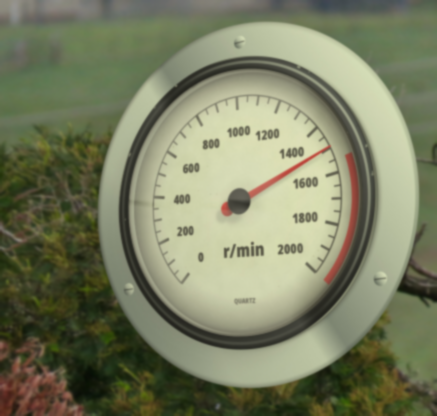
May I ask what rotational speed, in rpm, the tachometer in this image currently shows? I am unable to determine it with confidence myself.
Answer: 1500 rpm
